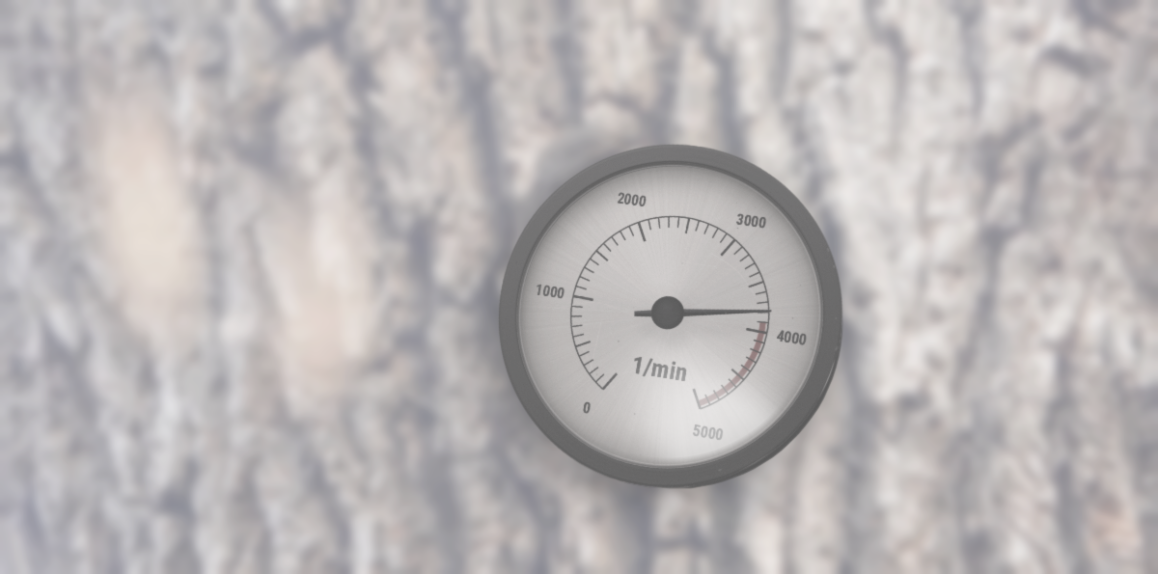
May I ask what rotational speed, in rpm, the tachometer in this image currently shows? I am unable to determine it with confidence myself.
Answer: 3800 rpm
